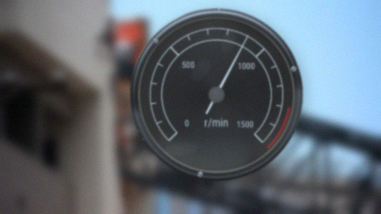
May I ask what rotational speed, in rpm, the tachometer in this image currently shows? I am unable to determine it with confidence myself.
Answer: 900 rpm
